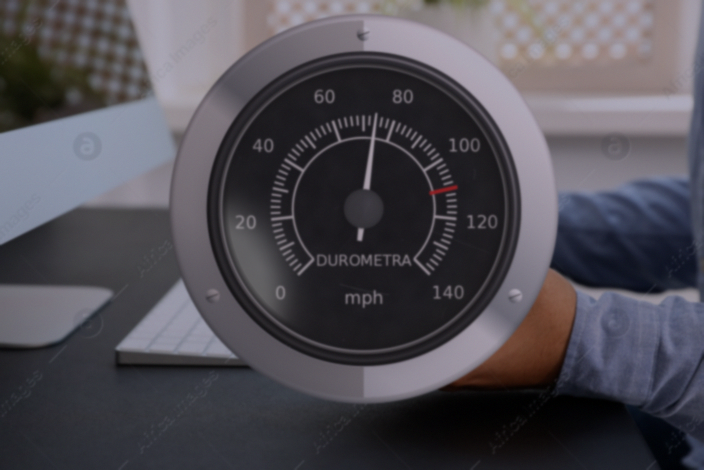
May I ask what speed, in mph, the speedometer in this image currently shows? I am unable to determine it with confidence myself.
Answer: 74 mph
